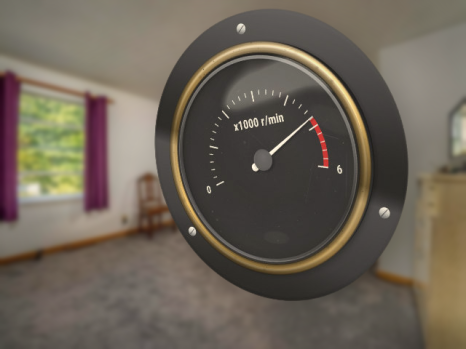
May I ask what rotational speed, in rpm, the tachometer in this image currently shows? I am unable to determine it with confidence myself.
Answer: 4800 rpm
